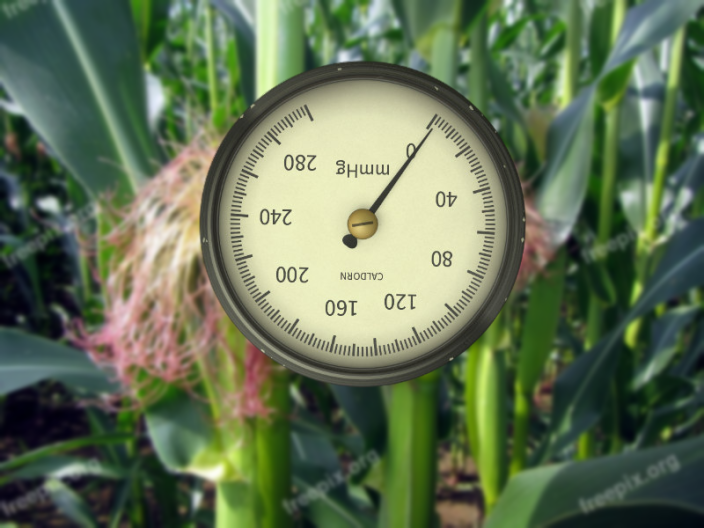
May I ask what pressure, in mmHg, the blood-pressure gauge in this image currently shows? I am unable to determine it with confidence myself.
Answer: 2 mmHg
